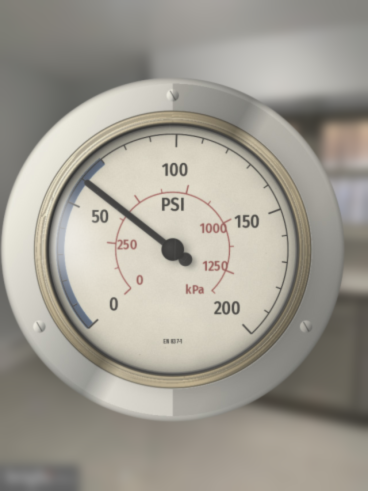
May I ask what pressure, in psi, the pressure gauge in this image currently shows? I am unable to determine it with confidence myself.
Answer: 60 psi
